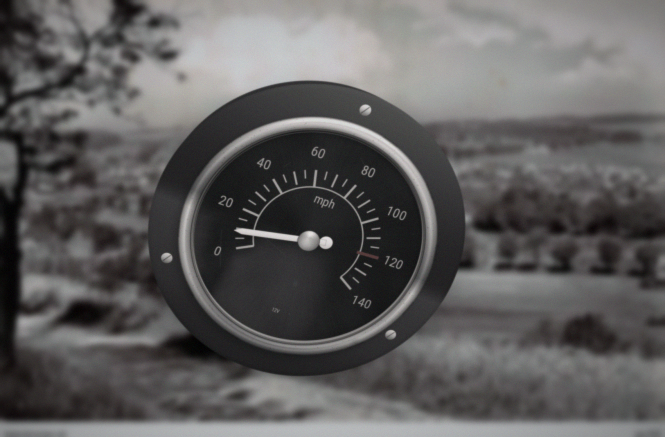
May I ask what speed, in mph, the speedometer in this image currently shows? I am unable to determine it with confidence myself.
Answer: 10 mph
